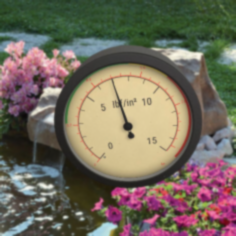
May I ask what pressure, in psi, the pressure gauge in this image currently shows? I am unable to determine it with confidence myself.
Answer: 7 psi
